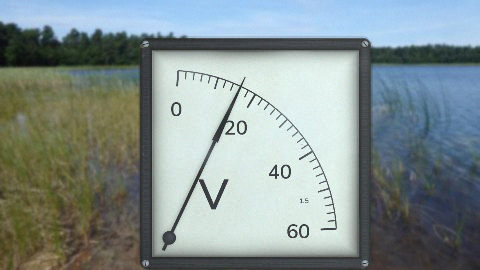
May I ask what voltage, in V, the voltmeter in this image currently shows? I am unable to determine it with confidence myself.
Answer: 16 V
